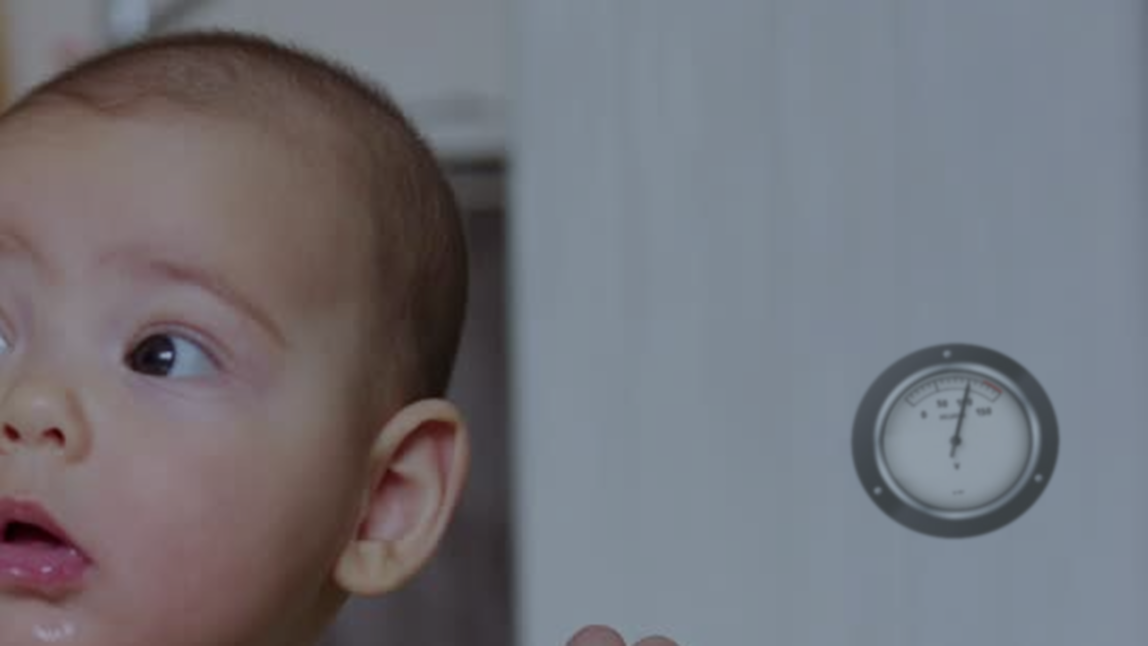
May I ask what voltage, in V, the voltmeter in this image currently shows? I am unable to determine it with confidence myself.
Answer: 100 V
